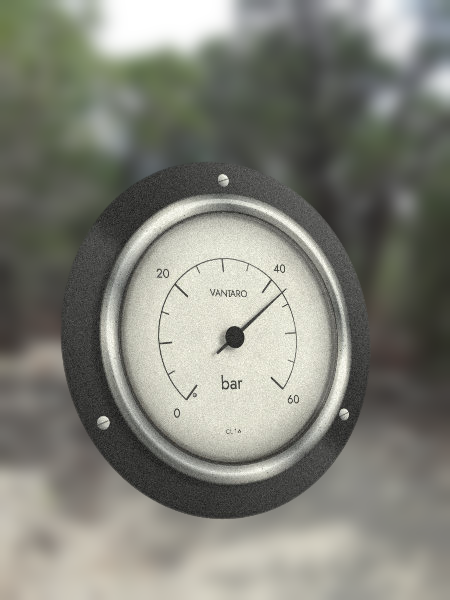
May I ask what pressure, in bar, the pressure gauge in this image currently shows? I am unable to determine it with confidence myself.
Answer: 42.5 bar
